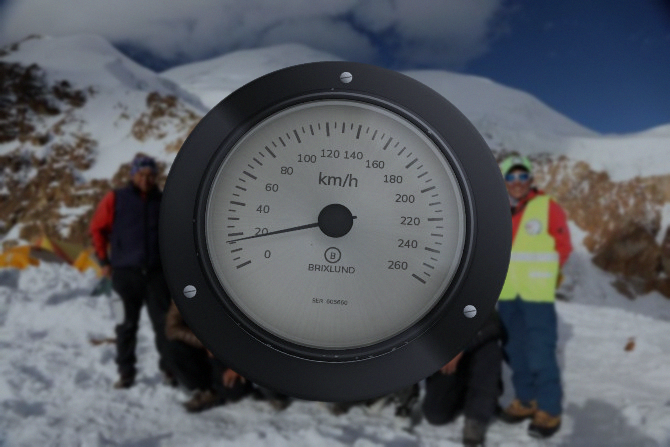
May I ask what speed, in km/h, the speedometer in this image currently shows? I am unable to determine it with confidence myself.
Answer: 15 km/h
